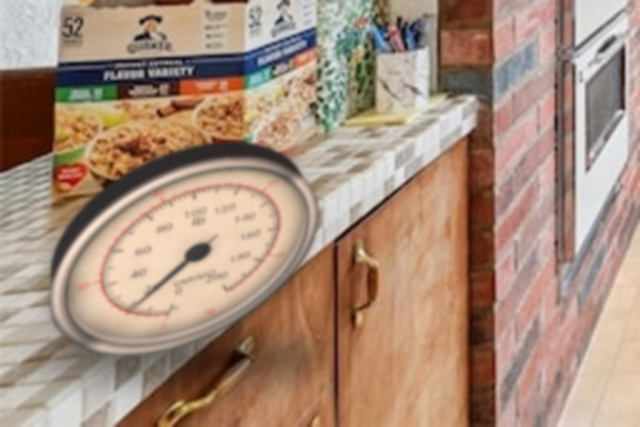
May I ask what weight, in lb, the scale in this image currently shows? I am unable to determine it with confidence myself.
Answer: 20 lb
